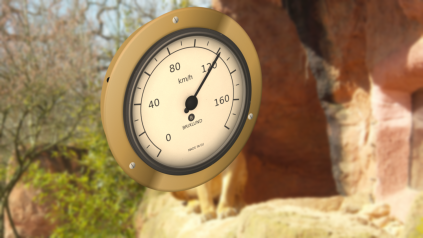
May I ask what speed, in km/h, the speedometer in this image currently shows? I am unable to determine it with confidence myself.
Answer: 120 km/h
